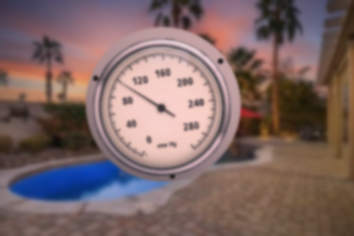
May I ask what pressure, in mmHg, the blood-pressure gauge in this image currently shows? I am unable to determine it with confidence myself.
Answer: 100 mmHg
